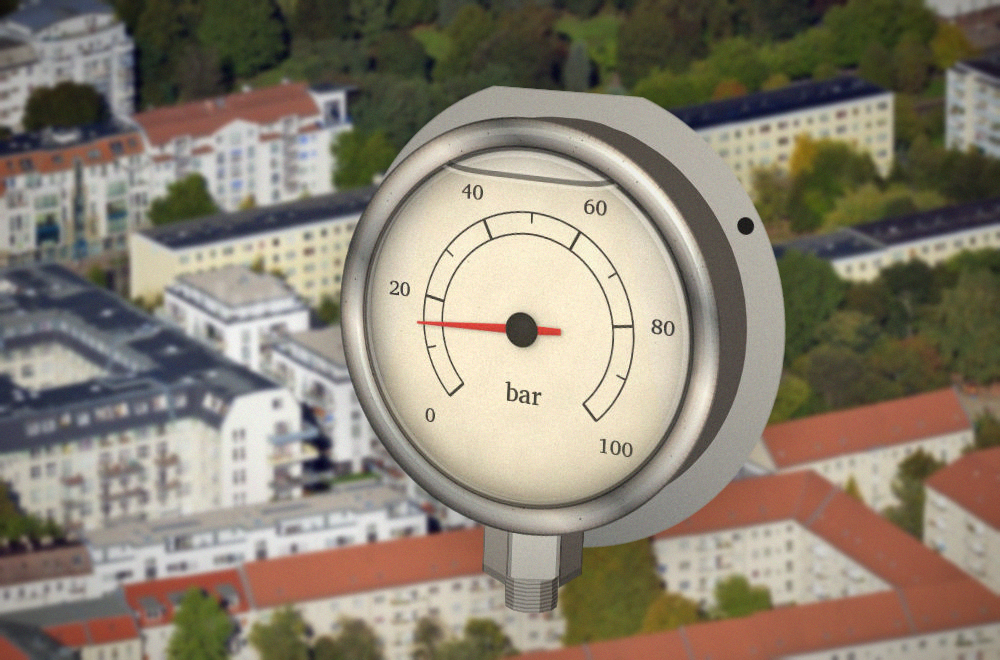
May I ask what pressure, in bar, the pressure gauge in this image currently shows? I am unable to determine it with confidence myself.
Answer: 15 bar
